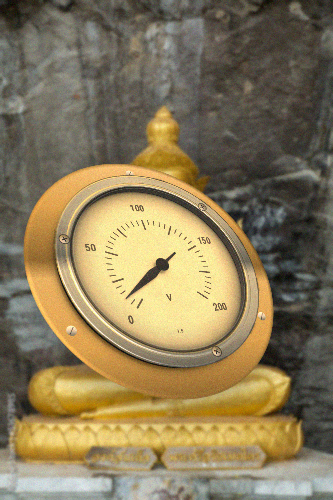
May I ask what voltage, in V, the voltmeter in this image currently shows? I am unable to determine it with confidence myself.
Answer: 10 V
